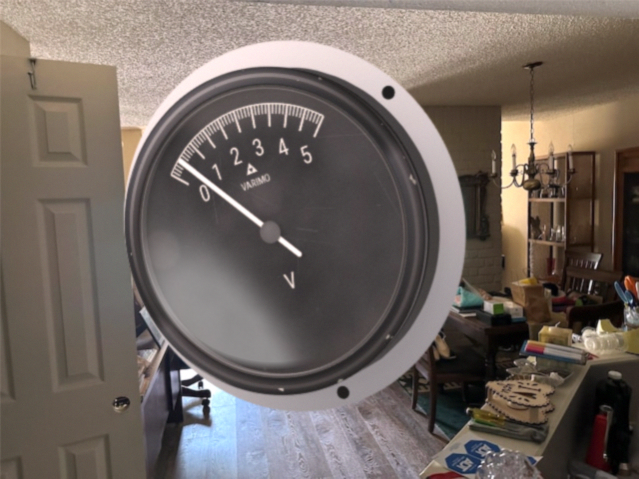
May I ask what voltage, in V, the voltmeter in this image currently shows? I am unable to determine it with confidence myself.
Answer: 0.5 V
